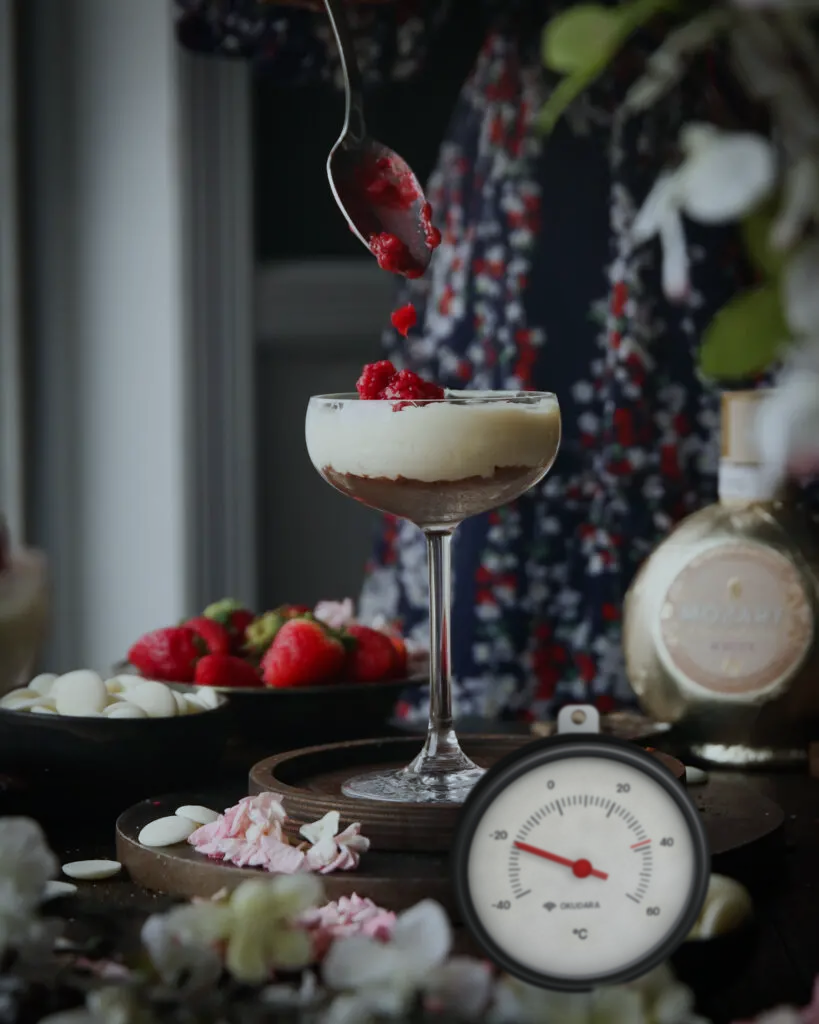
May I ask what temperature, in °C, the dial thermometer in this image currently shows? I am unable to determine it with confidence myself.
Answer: -20 °C
